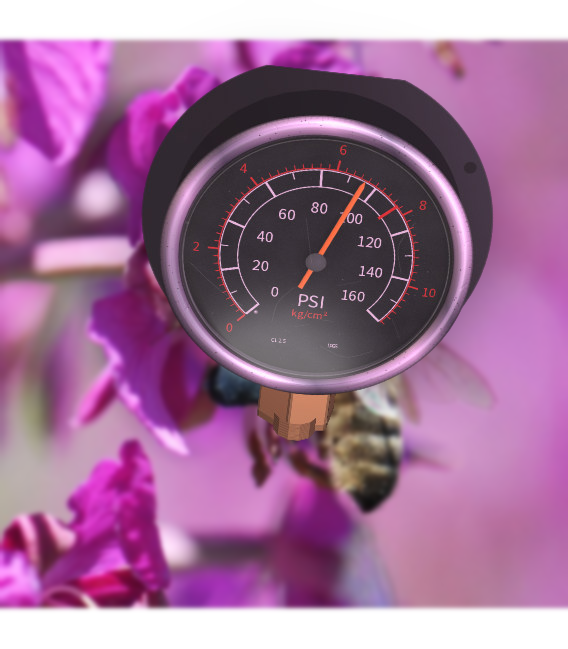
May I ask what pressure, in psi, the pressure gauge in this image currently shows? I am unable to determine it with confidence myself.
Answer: 95 psi
